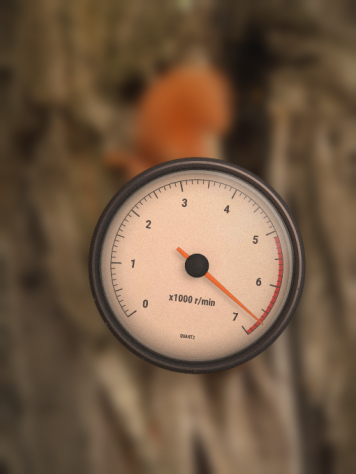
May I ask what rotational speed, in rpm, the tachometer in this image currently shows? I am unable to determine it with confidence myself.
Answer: 6700 rpm
